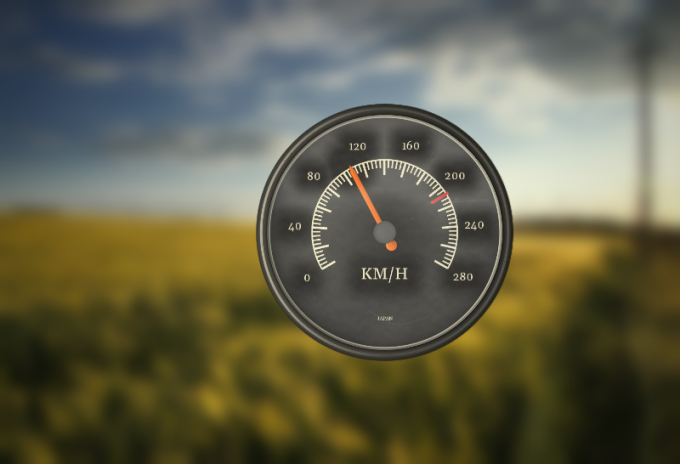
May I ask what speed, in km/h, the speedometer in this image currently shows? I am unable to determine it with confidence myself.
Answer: 108 km/h
